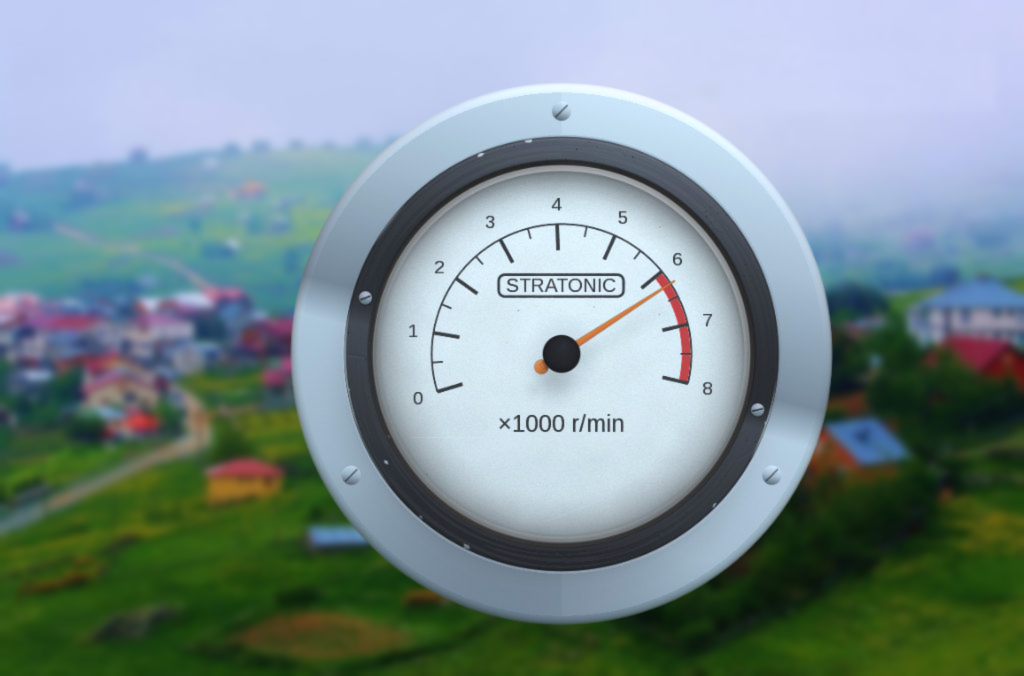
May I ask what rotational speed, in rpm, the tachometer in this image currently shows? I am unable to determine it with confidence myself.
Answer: 6250 rpm
